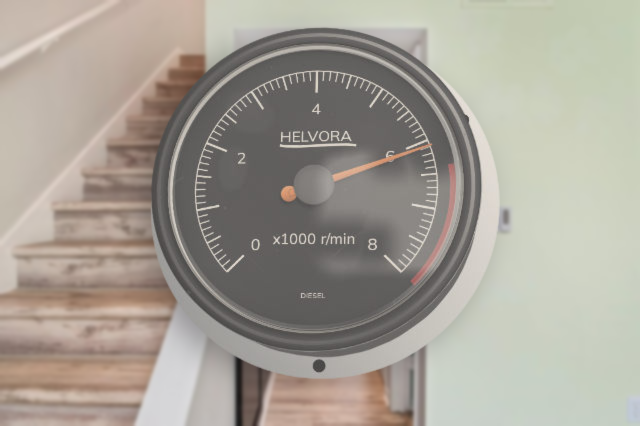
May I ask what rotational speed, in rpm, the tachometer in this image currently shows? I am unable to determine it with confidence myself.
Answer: 6100 rpm
